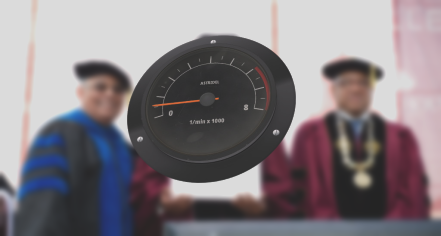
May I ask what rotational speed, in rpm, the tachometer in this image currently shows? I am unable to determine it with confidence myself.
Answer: 500 rpm
